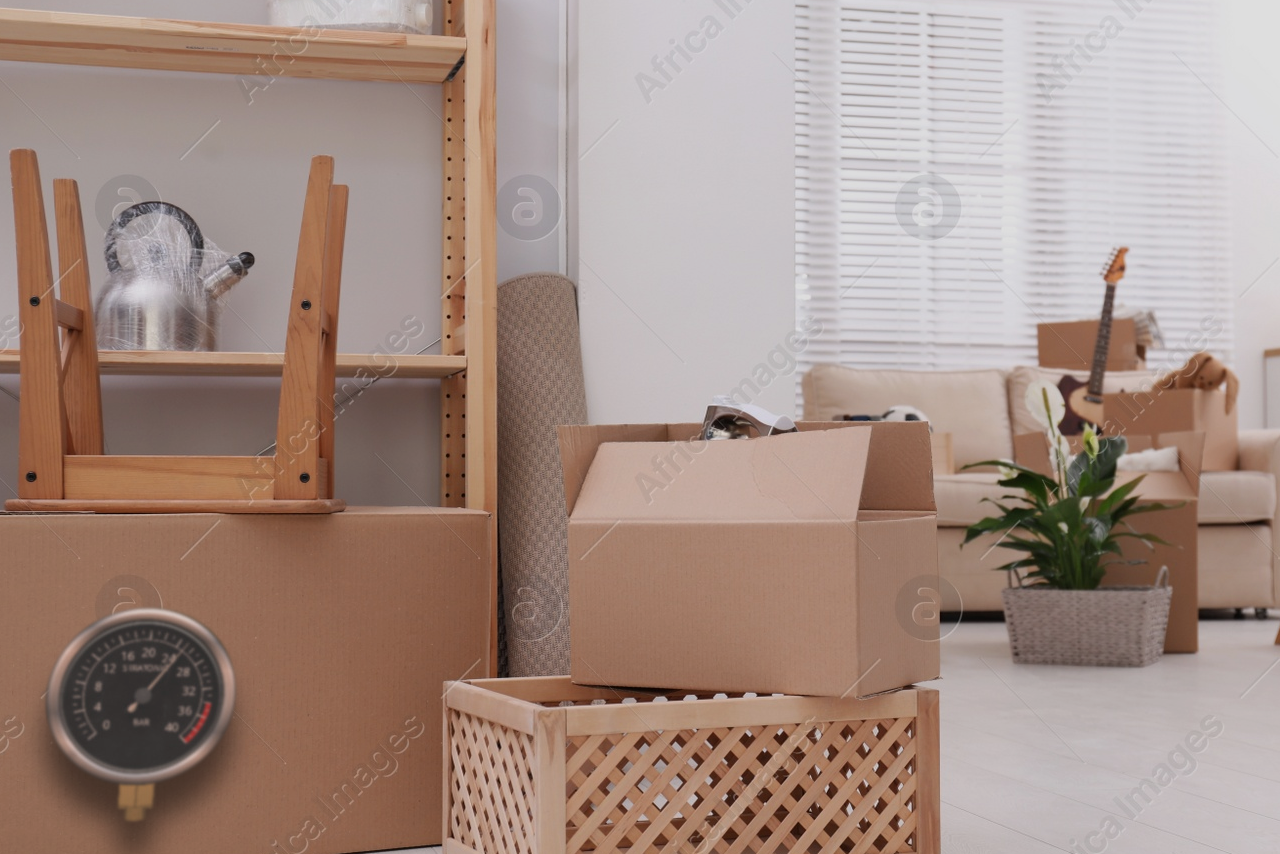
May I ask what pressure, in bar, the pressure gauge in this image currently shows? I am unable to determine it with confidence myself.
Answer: 25 bar
